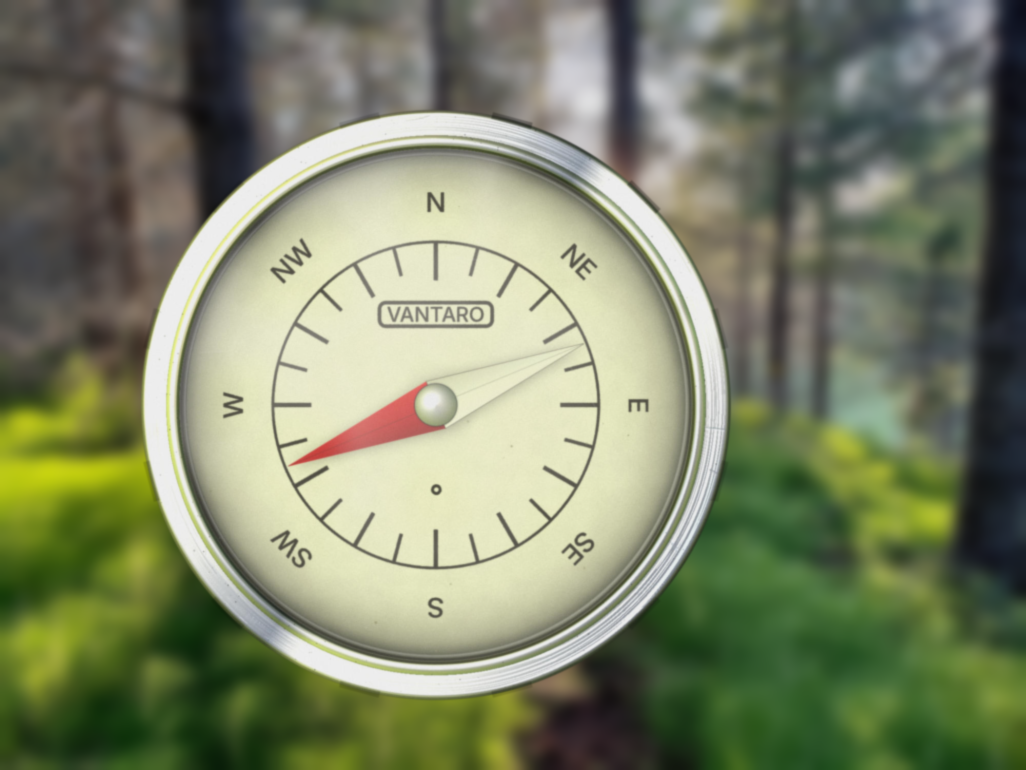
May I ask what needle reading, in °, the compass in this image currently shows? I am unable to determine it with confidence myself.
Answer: 247.5 °
